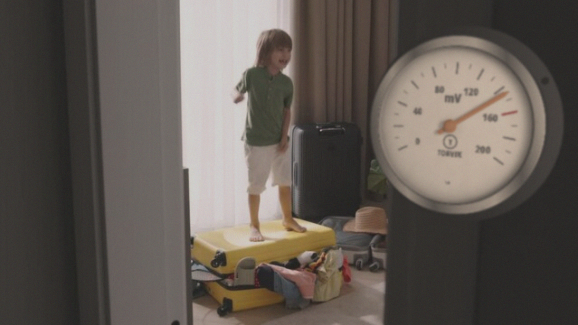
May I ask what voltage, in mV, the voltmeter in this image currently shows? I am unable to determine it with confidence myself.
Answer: 145 mV
